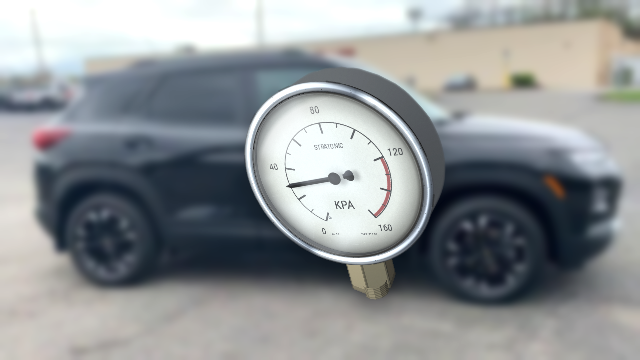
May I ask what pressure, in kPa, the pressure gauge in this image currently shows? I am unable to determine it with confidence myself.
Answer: 30 kPa
